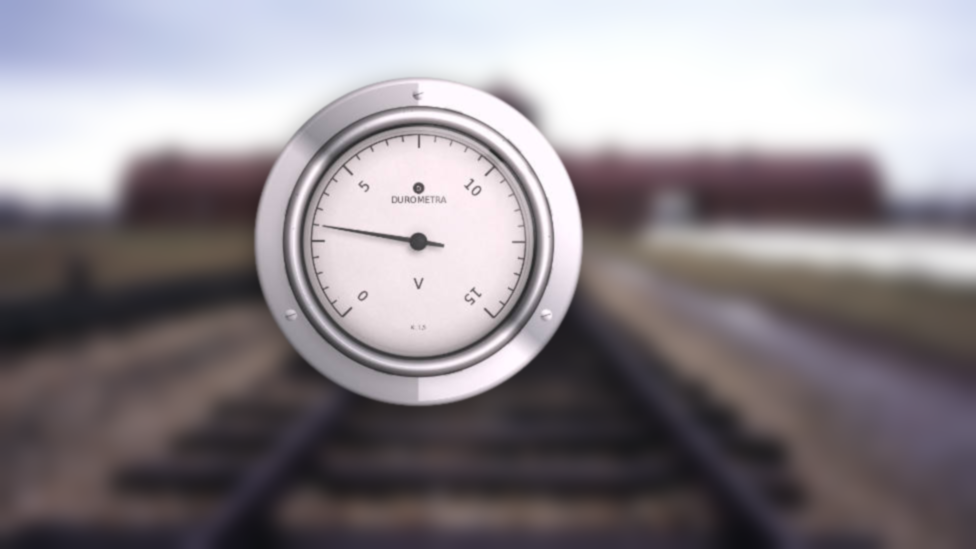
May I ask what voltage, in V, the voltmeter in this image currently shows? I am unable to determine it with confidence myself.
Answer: 3 V
